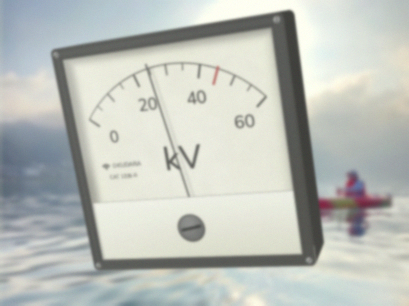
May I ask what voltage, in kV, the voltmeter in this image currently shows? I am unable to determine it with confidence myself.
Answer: 25 kV
